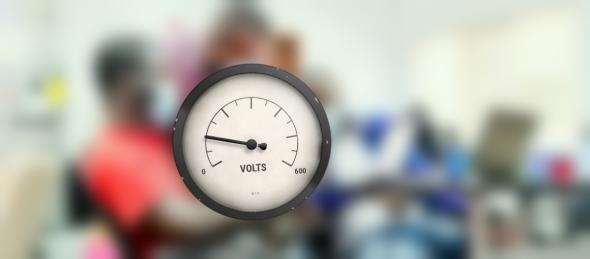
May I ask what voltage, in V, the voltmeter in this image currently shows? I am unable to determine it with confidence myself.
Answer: 100 V
